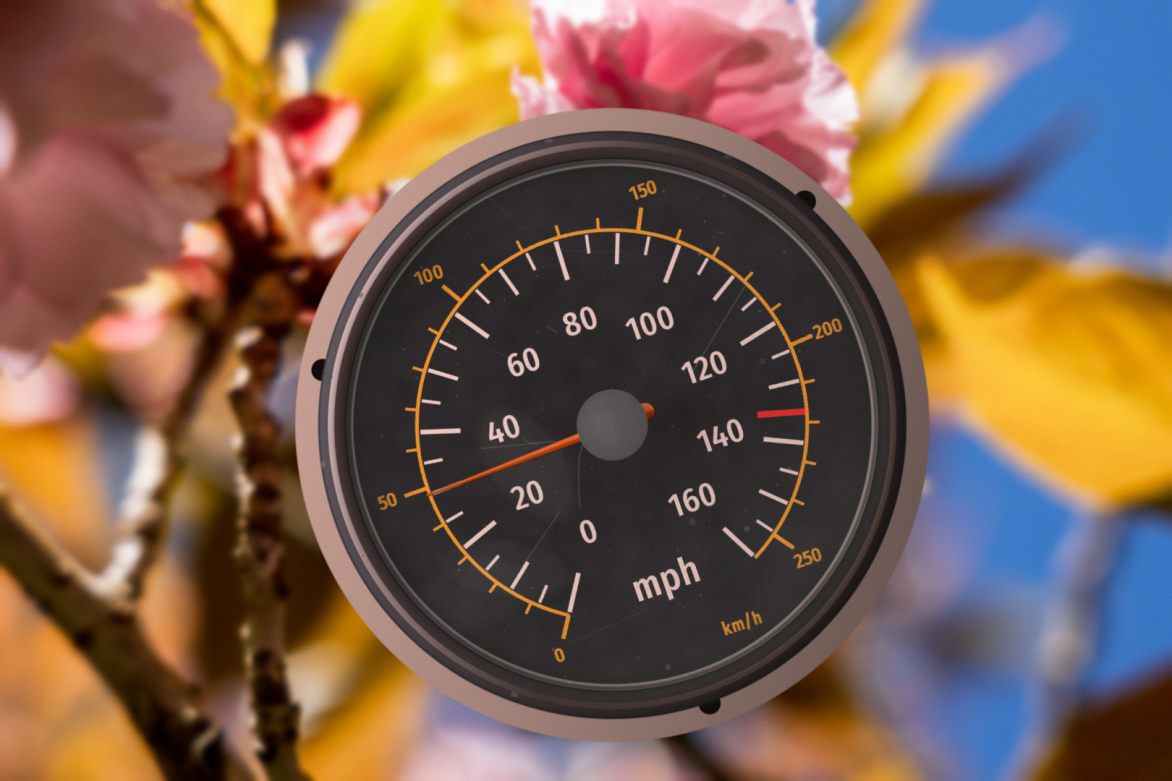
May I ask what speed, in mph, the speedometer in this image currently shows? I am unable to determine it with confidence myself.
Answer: 30 mph
